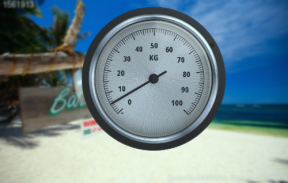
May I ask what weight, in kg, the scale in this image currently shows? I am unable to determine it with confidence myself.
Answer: 5 kg
